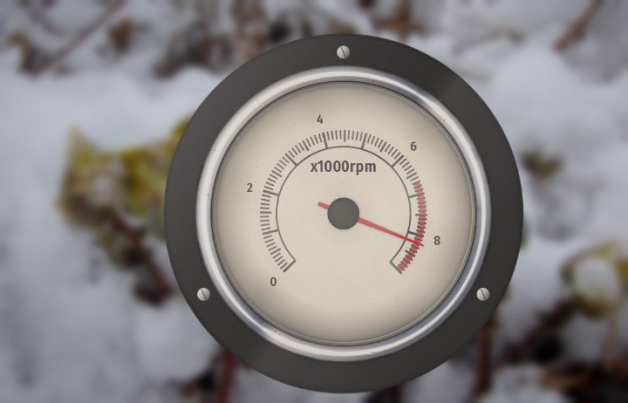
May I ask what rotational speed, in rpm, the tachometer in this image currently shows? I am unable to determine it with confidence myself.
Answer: 8200 rpm
